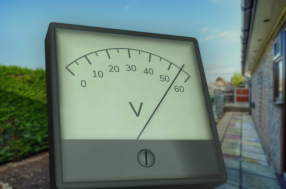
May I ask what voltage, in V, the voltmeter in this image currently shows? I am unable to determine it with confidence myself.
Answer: 55 V
